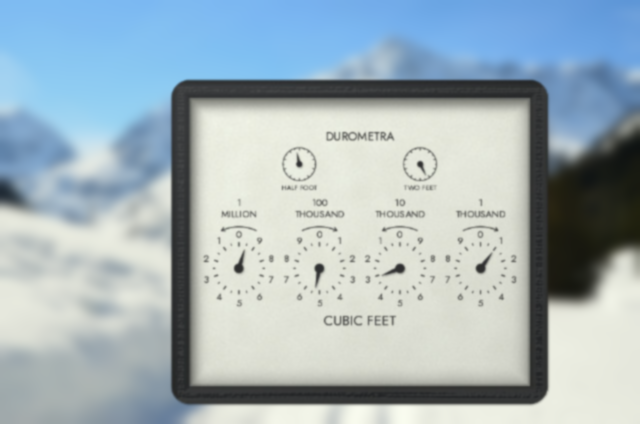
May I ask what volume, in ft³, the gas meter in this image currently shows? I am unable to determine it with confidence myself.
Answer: 953100 ft³
